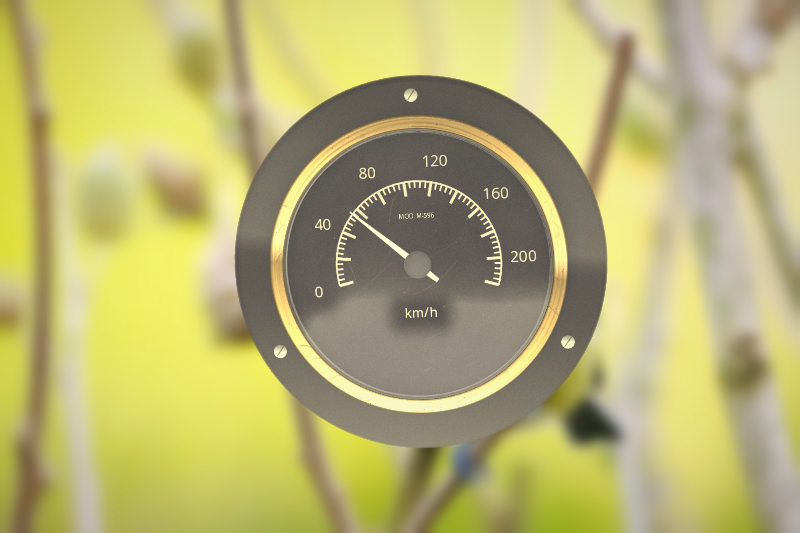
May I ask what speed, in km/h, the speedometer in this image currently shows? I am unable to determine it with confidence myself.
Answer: 56 km/h
